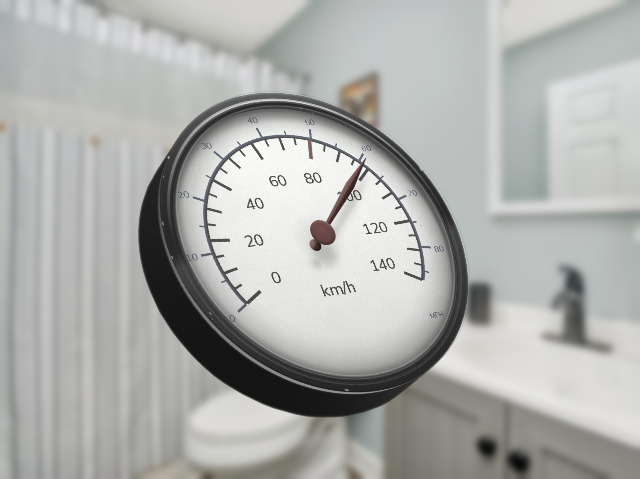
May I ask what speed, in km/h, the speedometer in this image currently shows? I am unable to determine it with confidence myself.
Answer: 97.5 km/h
